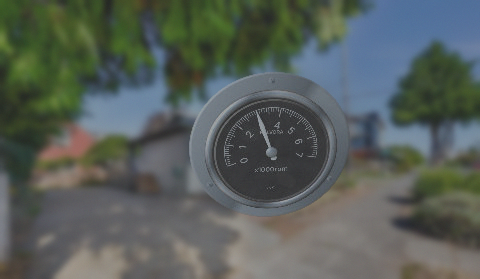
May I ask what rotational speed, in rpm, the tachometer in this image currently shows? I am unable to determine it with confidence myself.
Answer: 3000 rpm
